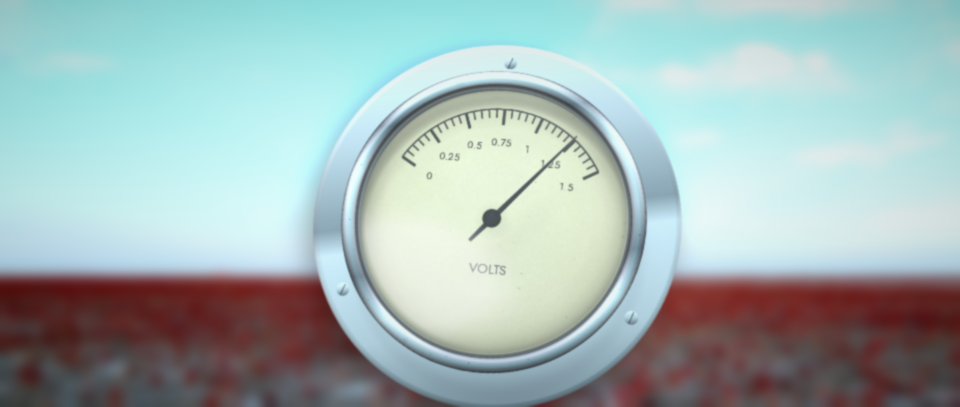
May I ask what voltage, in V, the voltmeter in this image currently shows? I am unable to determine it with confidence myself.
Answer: 1.25 V
